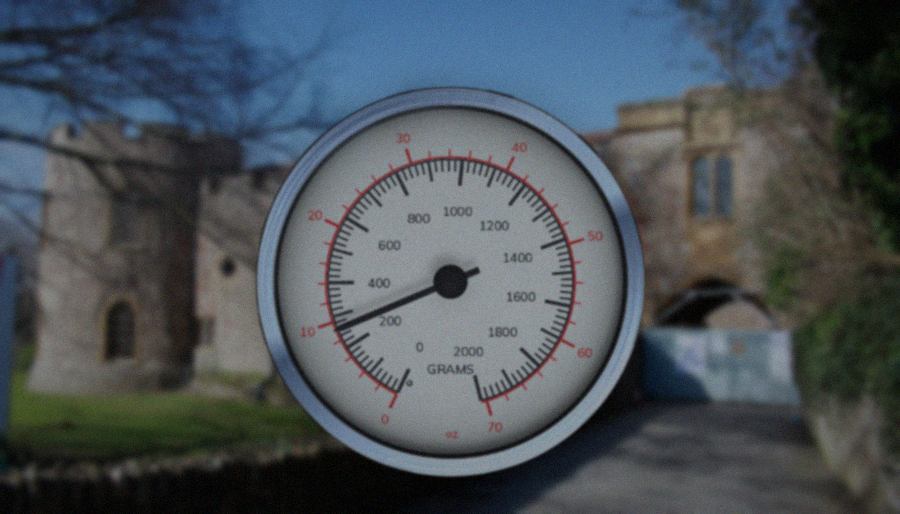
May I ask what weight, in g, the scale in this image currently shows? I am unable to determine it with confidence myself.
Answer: 260 g
